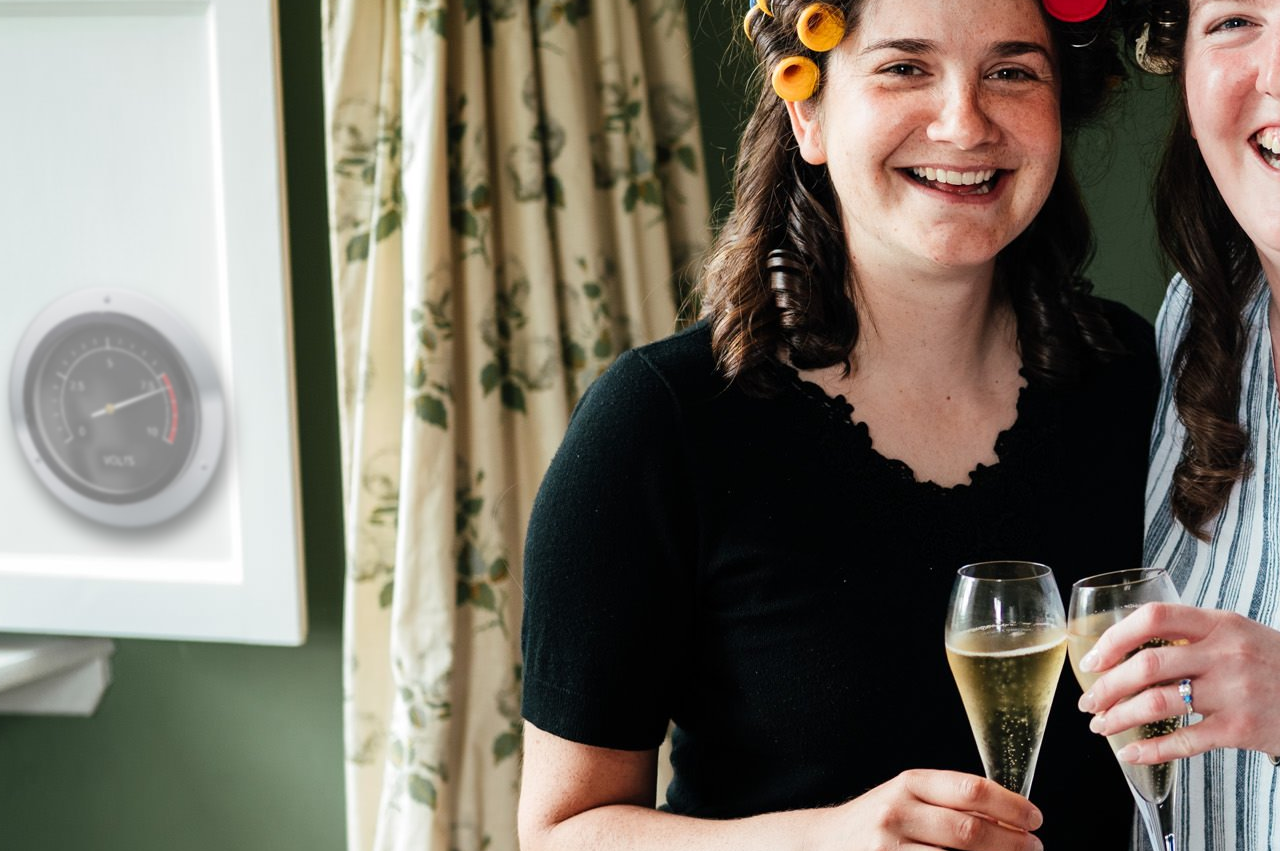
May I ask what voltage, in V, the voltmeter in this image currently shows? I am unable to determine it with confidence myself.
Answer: 8 V
